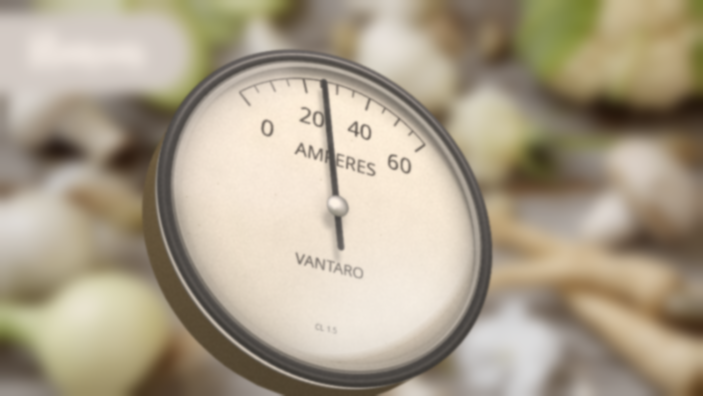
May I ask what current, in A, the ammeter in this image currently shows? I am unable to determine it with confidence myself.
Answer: 25 A
